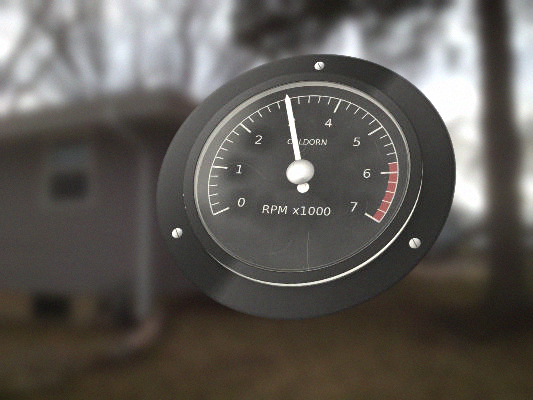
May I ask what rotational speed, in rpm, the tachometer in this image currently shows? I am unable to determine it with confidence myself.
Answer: 3000 rpm
